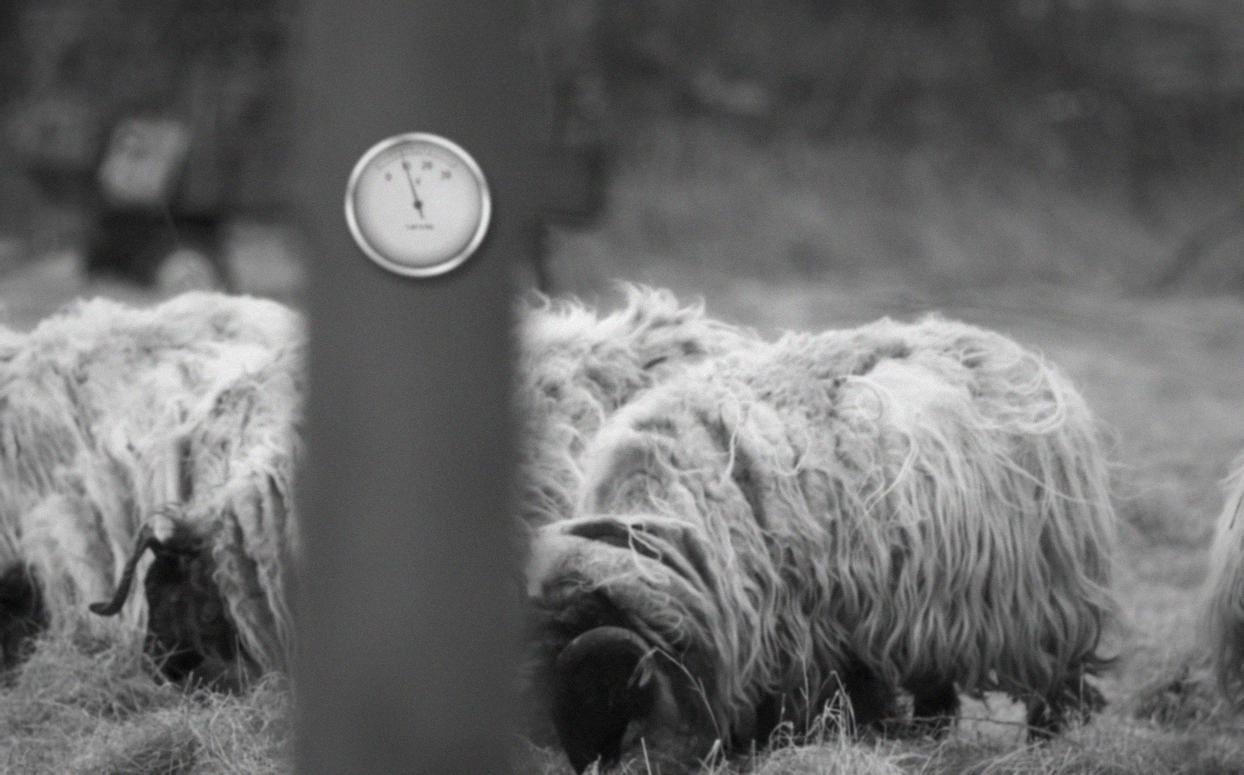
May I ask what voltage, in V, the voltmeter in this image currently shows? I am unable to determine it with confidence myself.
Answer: 10 V
